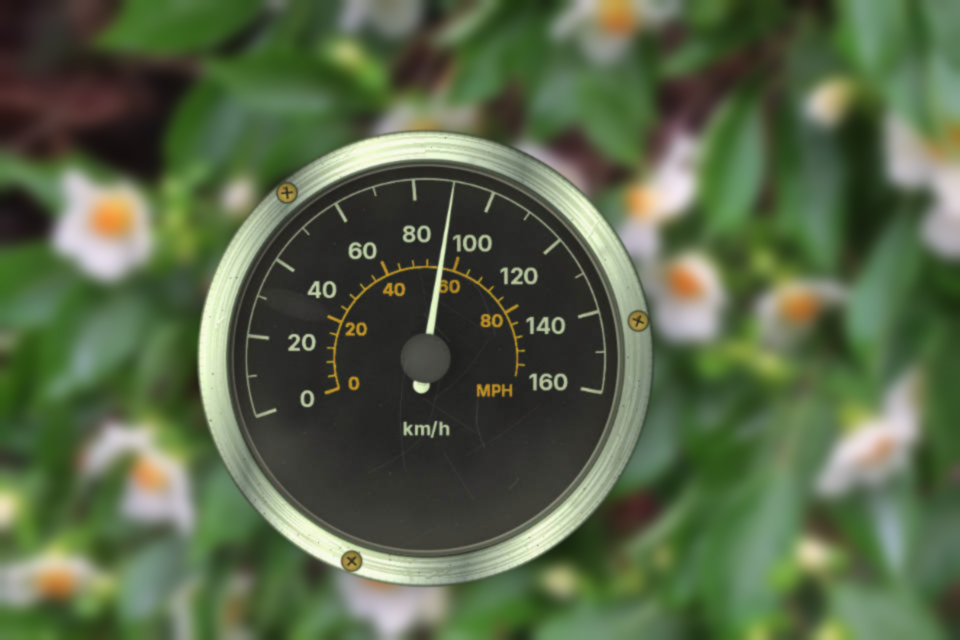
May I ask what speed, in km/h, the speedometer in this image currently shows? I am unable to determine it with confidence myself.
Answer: 90 km/h
